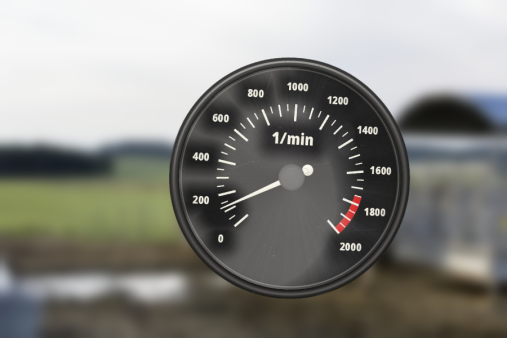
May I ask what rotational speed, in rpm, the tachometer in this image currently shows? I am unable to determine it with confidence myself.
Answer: 125 rpm
